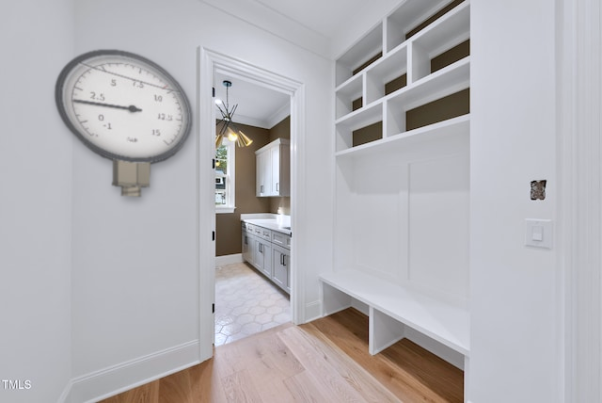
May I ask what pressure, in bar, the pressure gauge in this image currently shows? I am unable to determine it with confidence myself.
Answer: 1.5 bar
